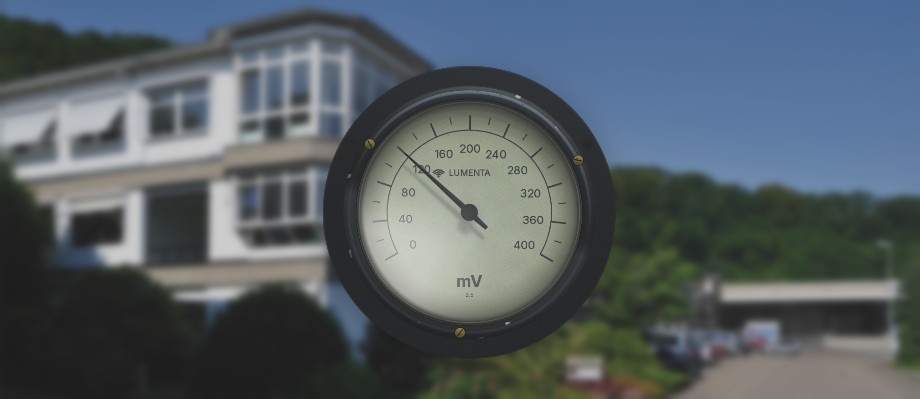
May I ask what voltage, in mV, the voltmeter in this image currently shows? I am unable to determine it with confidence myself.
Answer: 120 mV
